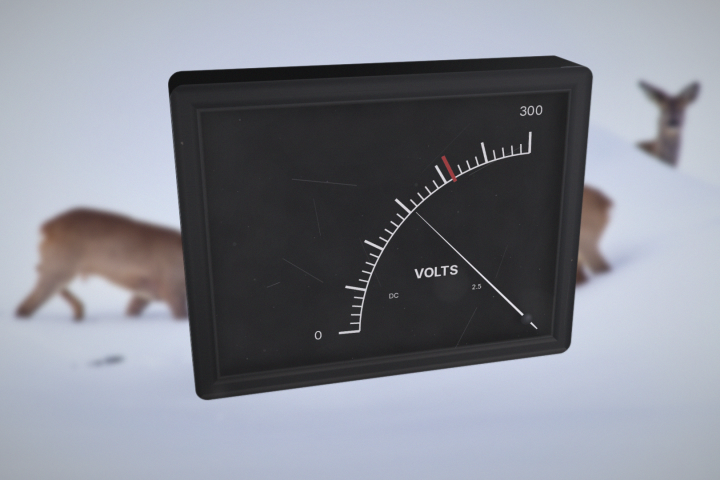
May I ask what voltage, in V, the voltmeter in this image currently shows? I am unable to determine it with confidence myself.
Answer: 155 V
